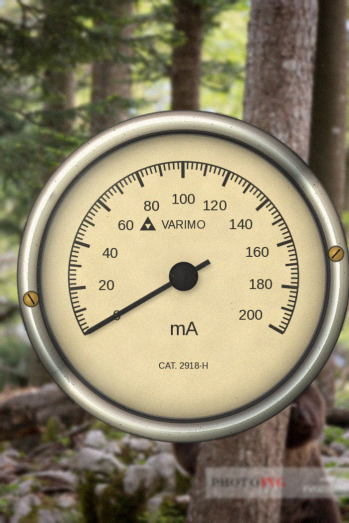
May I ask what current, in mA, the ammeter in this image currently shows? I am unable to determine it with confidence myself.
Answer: 0 mA
